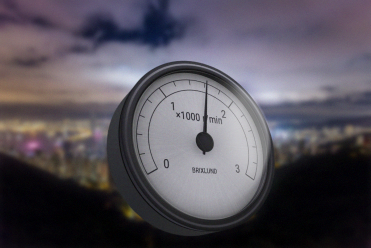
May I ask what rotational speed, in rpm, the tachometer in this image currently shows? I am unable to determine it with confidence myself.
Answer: 1600 rpm
